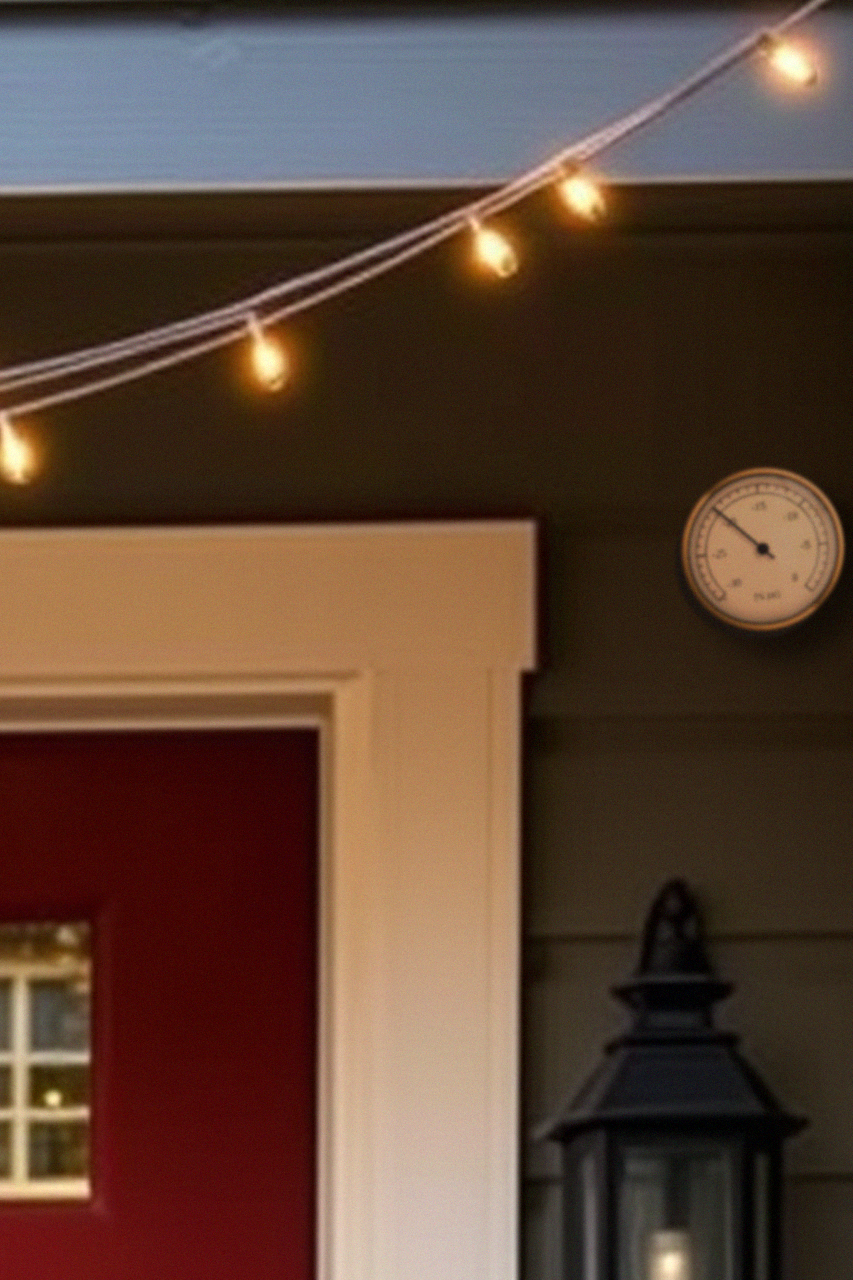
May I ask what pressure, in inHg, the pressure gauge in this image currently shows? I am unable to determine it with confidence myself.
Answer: -20 inHg
